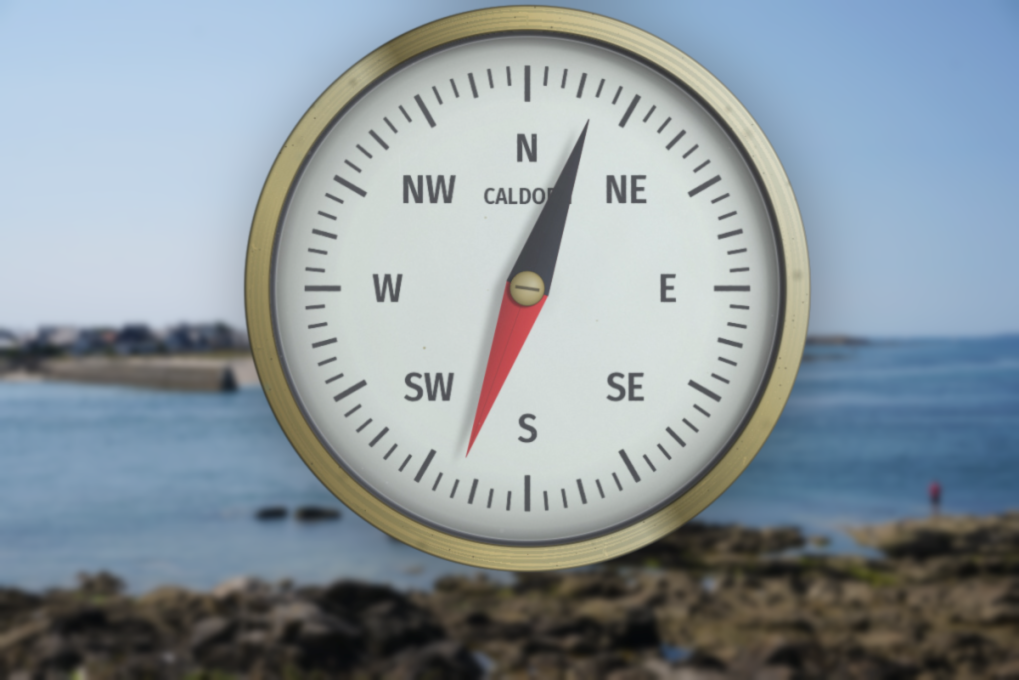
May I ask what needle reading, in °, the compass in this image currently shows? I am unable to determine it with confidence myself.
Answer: 200 °
